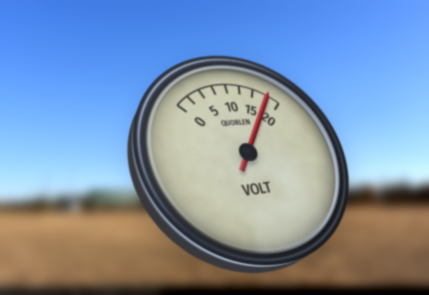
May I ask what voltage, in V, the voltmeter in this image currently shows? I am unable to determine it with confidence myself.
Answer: 17.5 V
